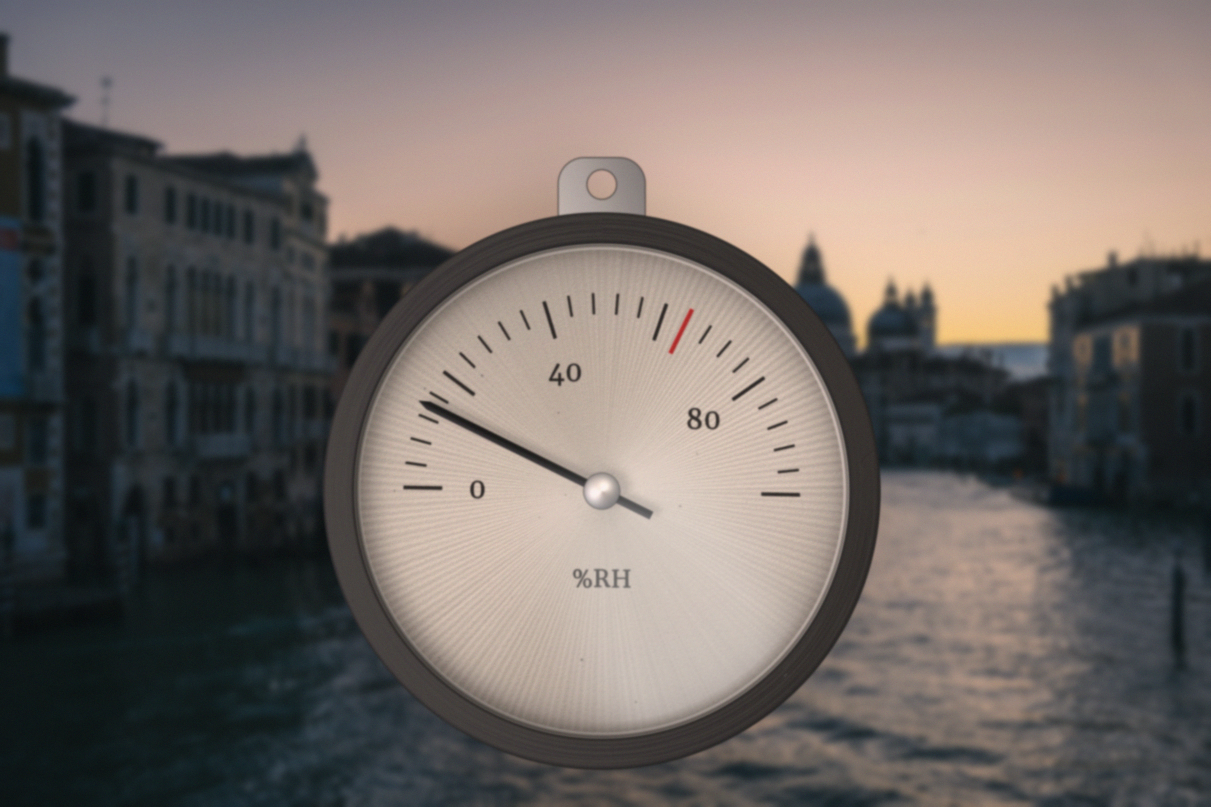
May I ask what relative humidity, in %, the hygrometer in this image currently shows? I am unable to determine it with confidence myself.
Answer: 14 %
